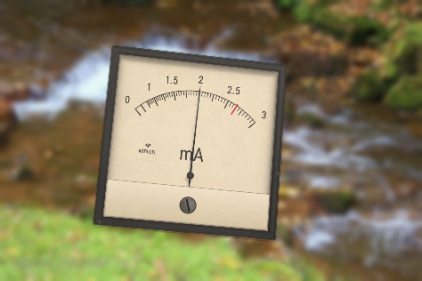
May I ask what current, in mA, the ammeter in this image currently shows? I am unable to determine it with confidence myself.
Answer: 2 mA
